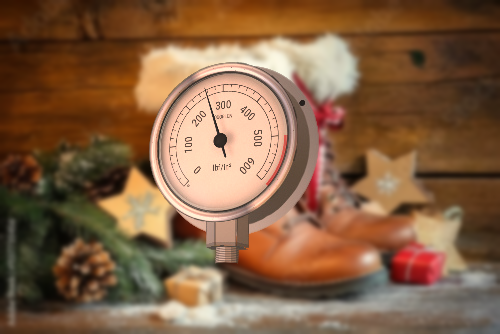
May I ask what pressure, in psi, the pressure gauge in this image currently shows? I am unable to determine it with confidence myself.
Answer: 260 psi
